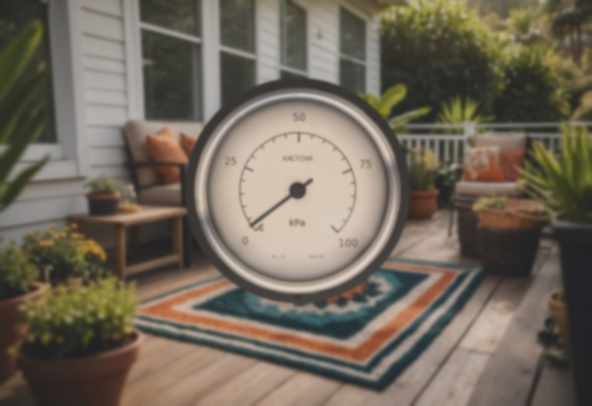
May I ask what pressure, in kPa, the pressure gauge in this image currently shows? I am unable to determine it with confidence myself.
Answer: 2.5 kPa
